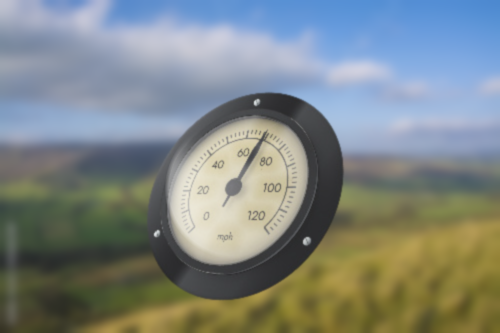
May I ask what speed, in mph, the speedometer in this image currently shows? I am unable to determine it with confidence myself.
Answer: 70 mph
